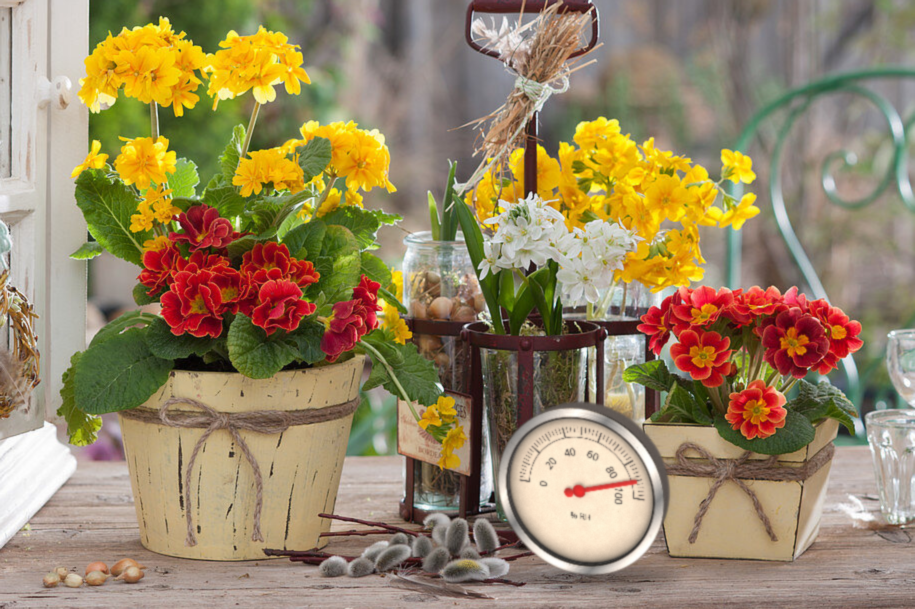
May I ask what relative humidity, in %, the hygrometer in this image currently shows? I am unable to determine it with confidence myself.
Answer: 90 %
